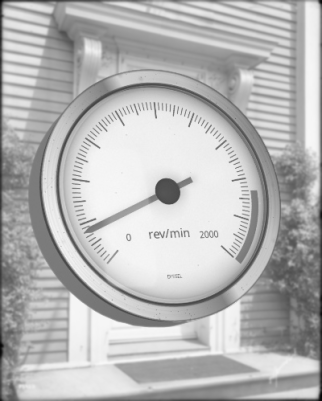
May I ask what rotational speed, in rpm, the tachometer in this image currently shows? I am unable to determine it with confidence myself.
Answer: 160 rpm
